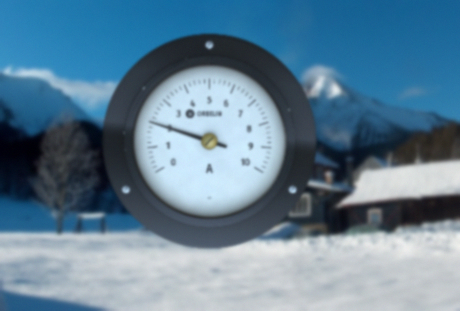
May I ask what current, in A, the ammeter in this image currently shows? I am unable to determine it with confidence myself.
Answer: 2 A
